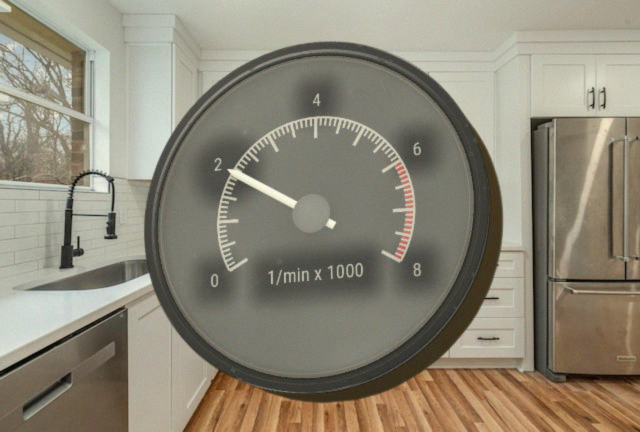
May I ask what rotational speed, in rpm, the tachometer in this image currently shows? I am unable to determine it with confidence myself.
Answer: 2000 rpm
